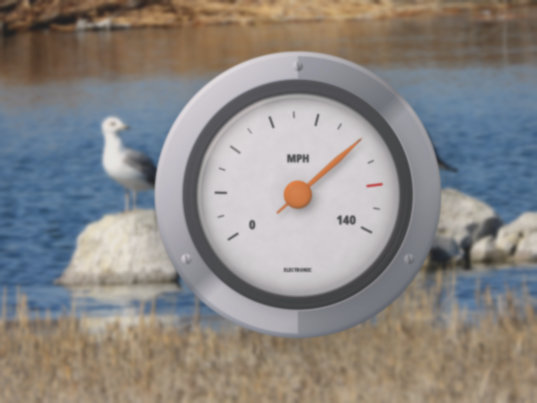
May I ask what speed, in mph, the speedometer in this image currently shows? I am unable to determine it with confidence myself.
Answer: 100 mph
